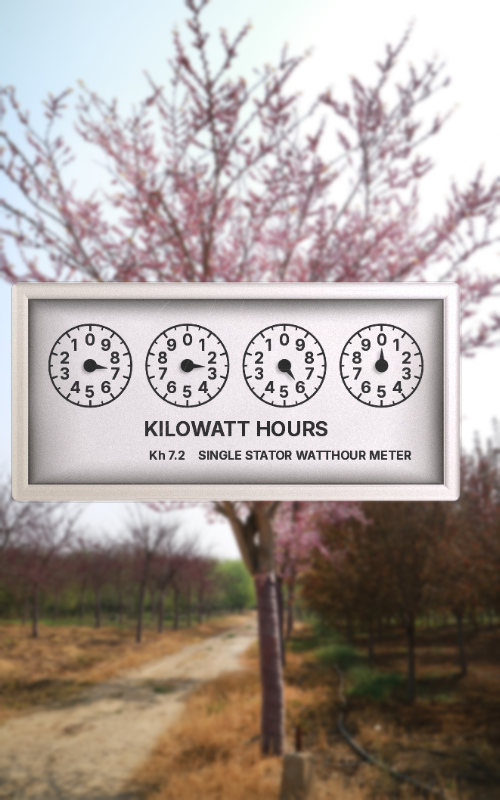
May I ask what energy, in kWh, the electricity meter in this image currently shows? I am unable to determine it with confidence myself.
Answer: 7260 kWh
